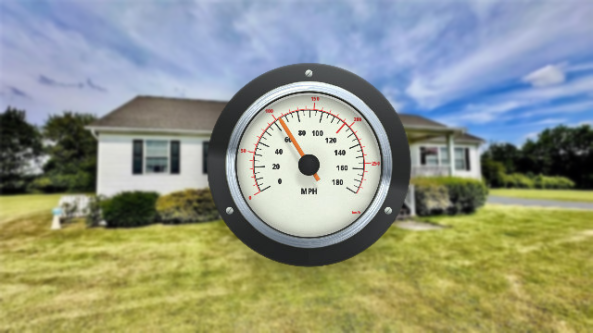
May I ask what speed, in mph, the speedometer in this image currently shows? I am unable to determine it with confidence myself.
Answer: 65 mph
